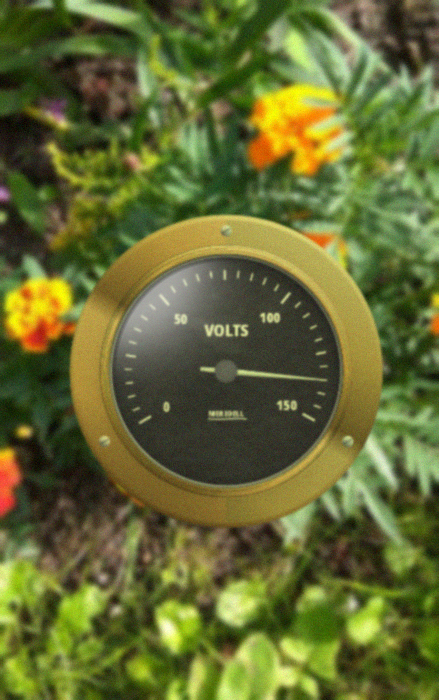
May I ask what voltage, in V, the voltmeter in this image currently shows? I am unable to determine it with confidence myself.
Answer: 135 V
